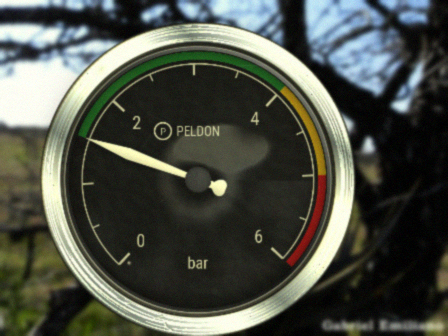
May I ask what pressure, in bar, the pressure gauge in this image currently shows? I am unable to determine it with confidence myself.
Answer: 1.5 bar
